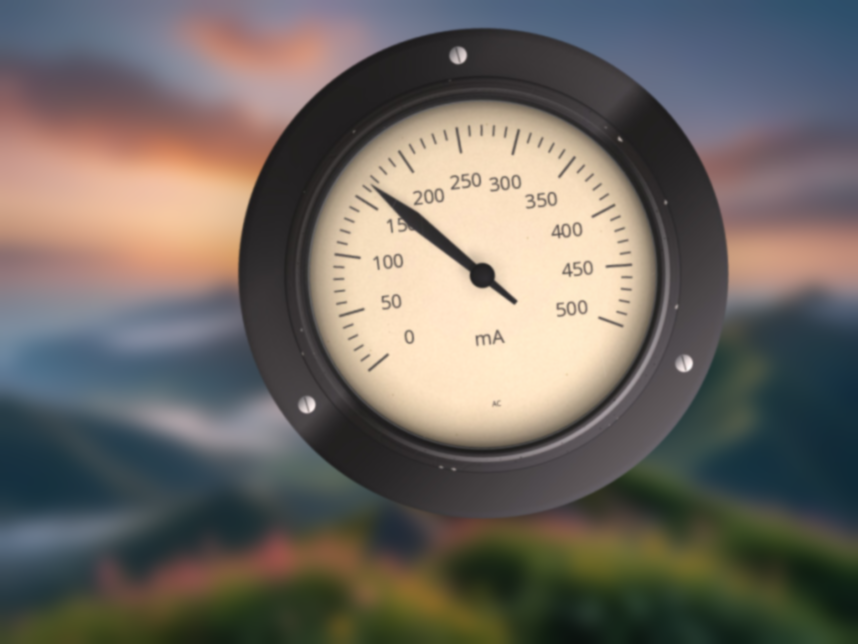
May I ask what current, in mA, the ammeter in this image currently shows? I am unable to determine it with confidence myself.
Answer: 165 mA
